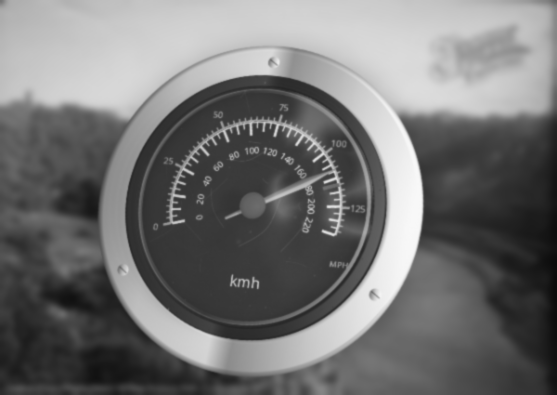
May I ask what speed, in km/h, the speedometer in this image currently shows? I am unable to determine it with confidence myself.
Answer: 175 km/h
